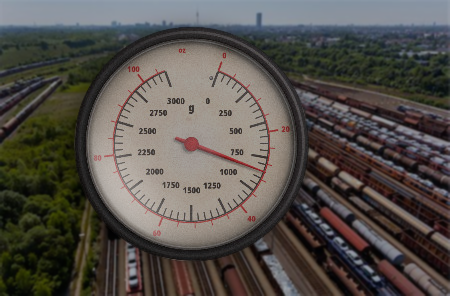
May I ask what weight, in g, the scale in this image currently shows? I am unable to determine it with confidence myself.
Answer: 850 g
